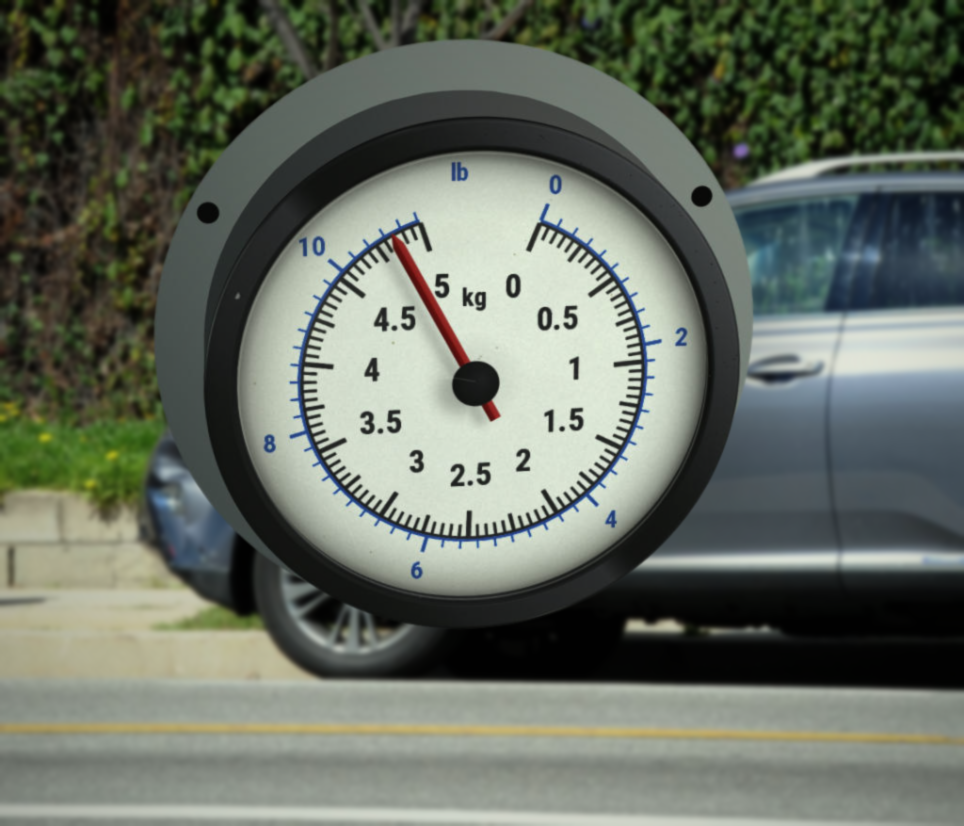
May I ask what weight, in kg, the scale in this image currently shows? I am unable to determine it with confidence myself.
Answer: 4.85 kg
